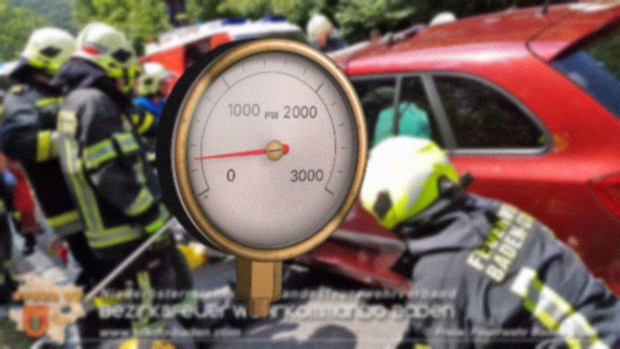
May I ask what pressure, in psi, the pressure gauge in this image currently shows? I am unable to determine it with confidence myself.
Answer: 300 psi
